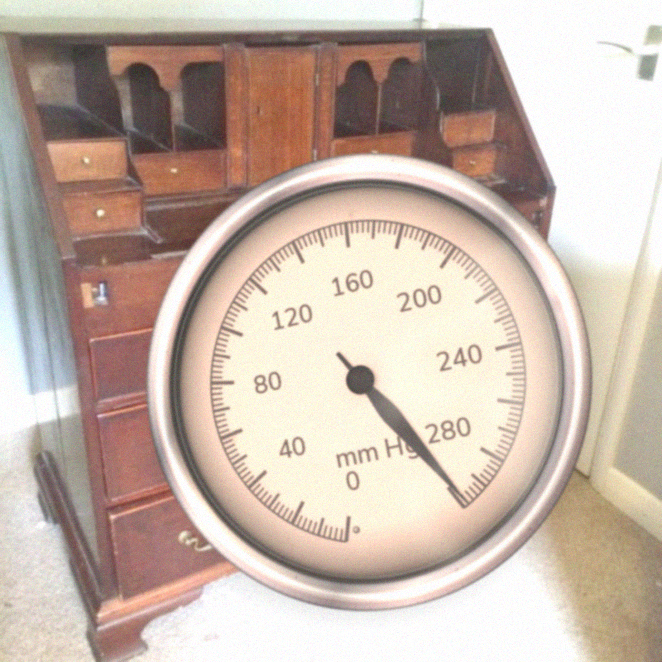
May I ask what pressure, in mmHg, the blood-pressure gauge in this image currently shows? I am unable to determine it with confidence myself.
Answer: 298 mmHg
